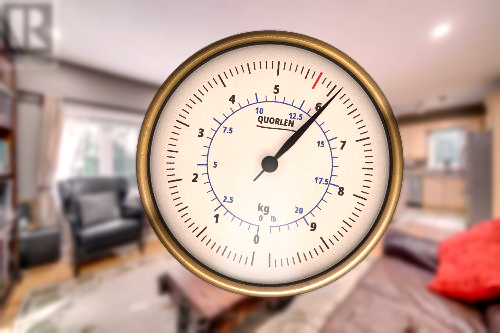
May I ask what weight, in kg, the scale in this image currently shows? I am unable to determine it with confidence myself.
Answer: 6.1 kg
